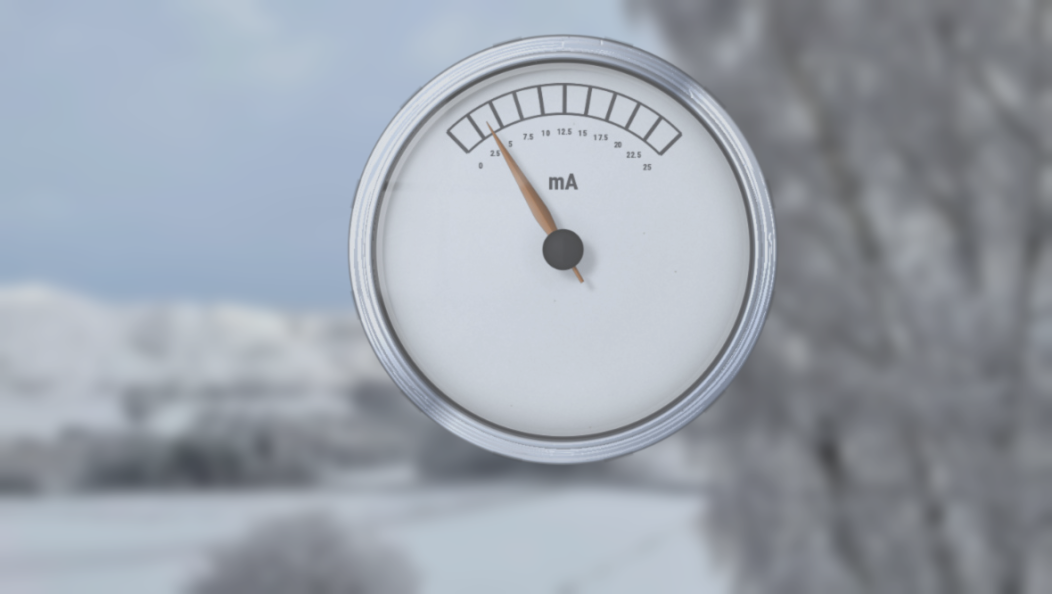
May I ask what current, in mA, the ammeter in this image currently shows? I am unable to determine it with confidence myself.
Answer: 3.75 mA
